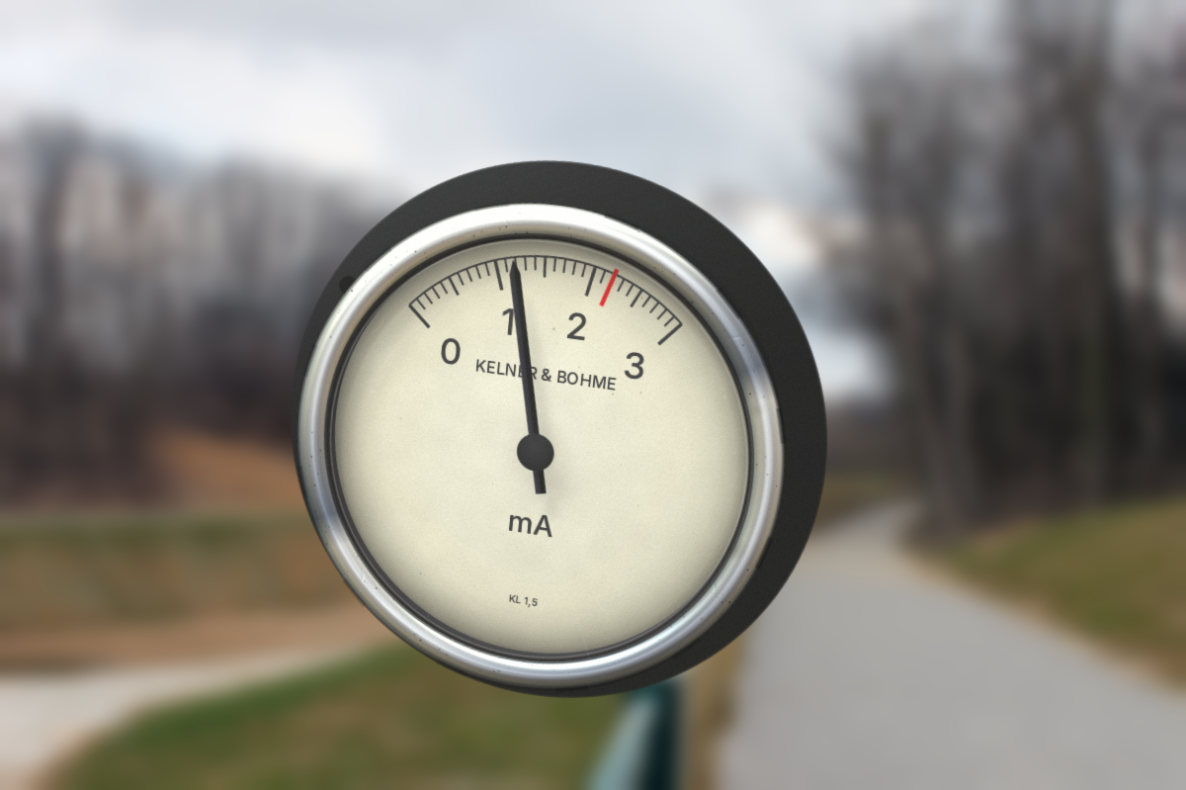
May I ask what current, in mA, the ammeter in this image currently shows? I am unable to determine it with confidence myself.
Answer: 1.2 mA
